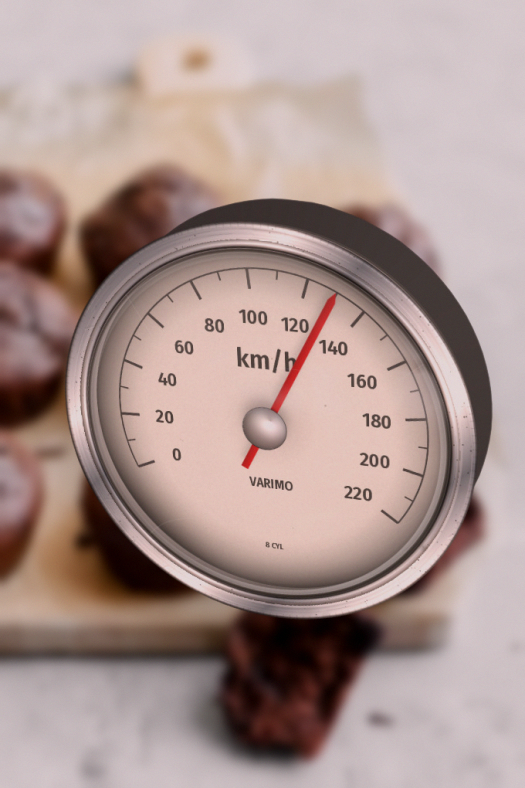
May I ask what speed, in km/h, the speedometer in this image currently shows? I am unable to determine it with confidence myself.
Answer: 130 km/h
